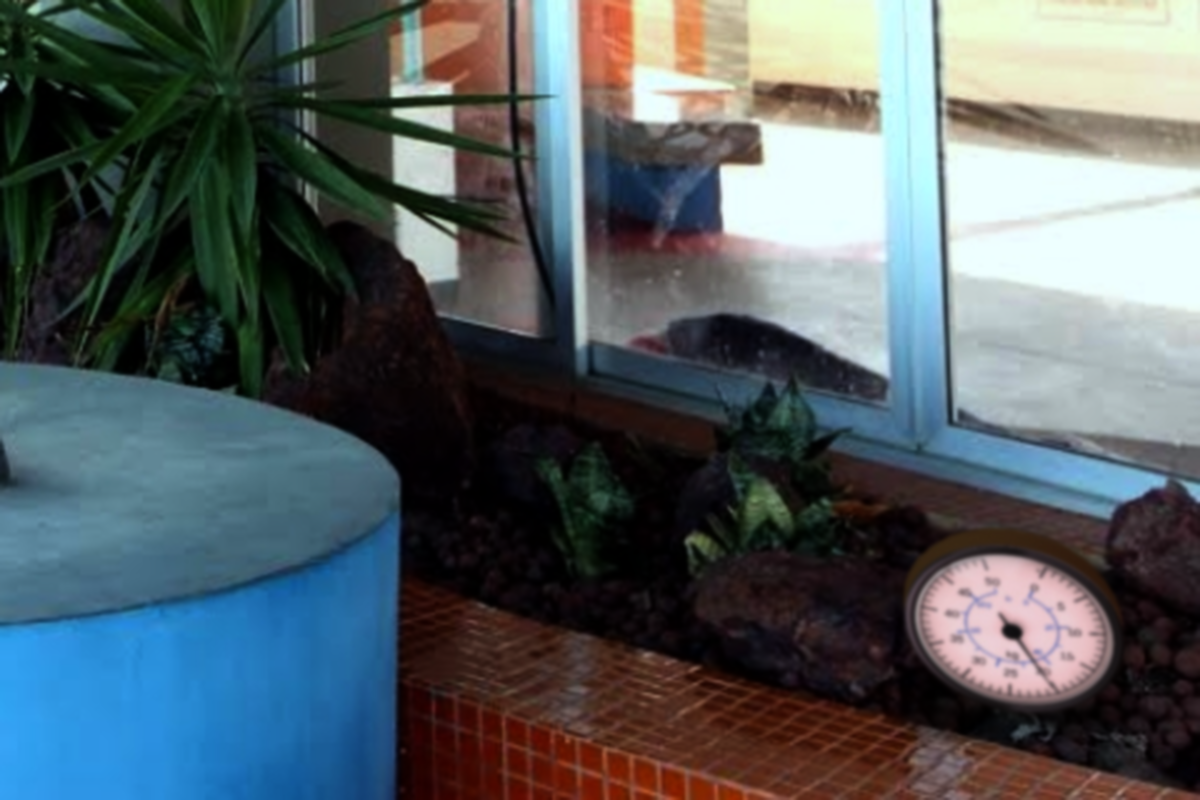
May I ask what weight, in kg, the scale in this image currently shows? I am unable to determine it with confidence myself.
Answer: 20 kg
